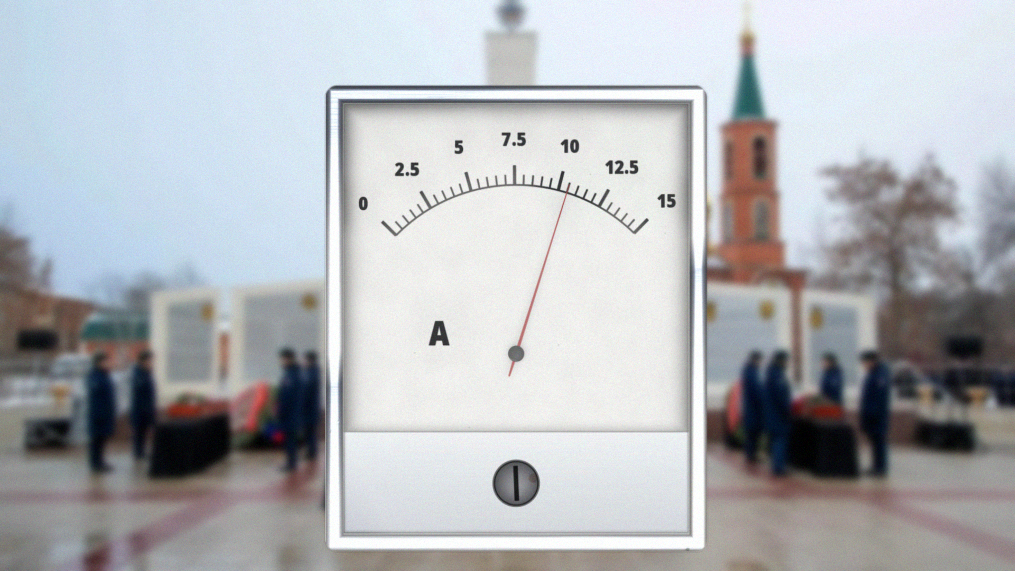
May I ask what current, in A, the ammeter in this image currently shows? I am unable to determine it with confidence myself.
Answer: 10.5 A
